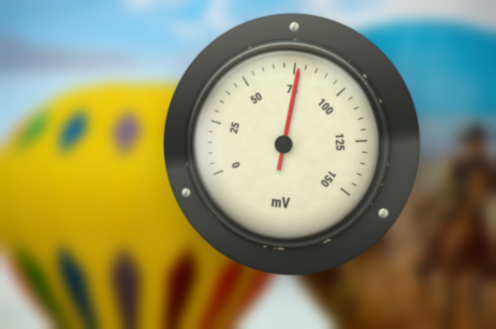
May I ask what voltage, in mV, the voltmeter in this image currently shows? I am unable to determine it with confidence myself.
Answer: 77.5 mV
